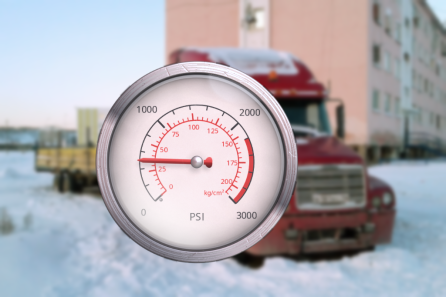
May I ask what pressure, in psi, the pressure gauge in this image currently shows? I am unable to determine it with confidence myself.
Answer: 500 psi
